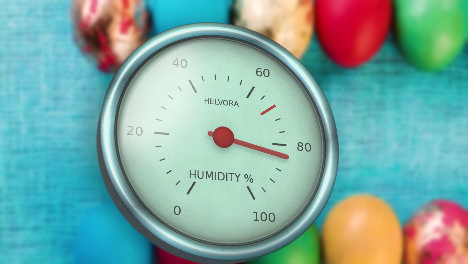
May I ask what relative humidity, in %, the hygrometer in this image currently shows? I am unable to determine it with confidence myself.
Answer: 84 %
